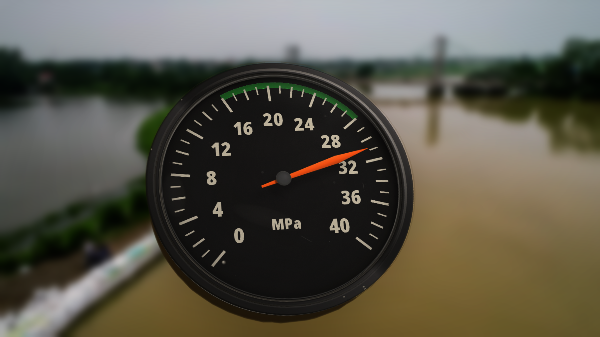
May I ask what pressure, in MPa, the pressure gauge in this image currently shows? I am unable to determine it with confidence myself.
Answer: 31 MPa
